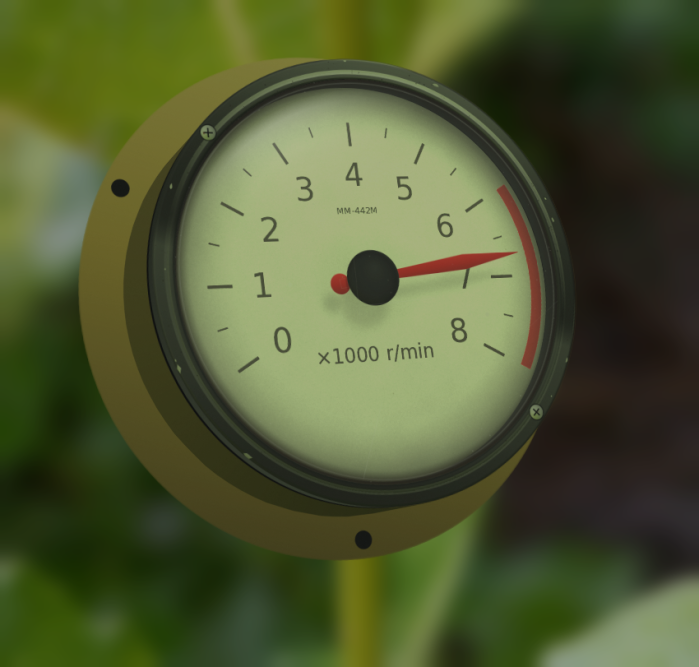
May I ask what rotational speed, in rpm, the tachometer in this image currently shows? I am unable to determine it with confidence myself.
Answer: 6750 rpm
